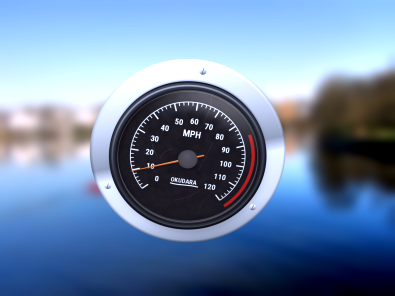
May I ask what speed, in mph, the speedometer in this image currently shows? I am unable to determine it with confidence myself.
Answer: 10 mph
